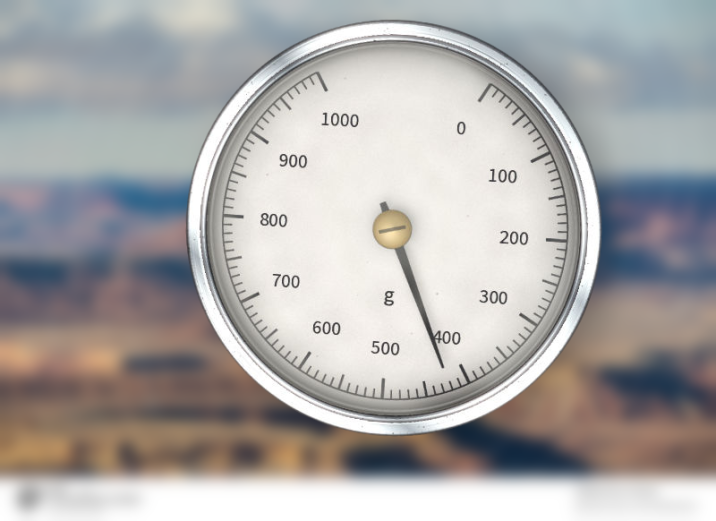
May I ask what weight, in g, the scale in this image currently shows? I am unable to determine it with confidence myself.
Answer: 420 g
